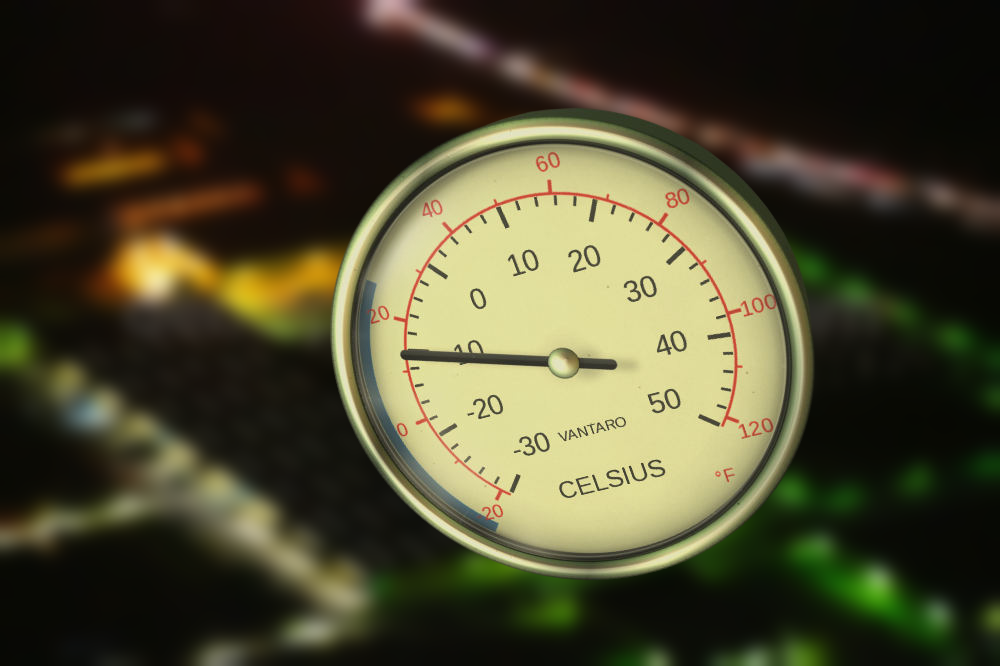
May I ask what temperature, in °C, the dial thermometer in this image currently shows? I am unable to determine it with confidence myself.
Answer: -10 °C
